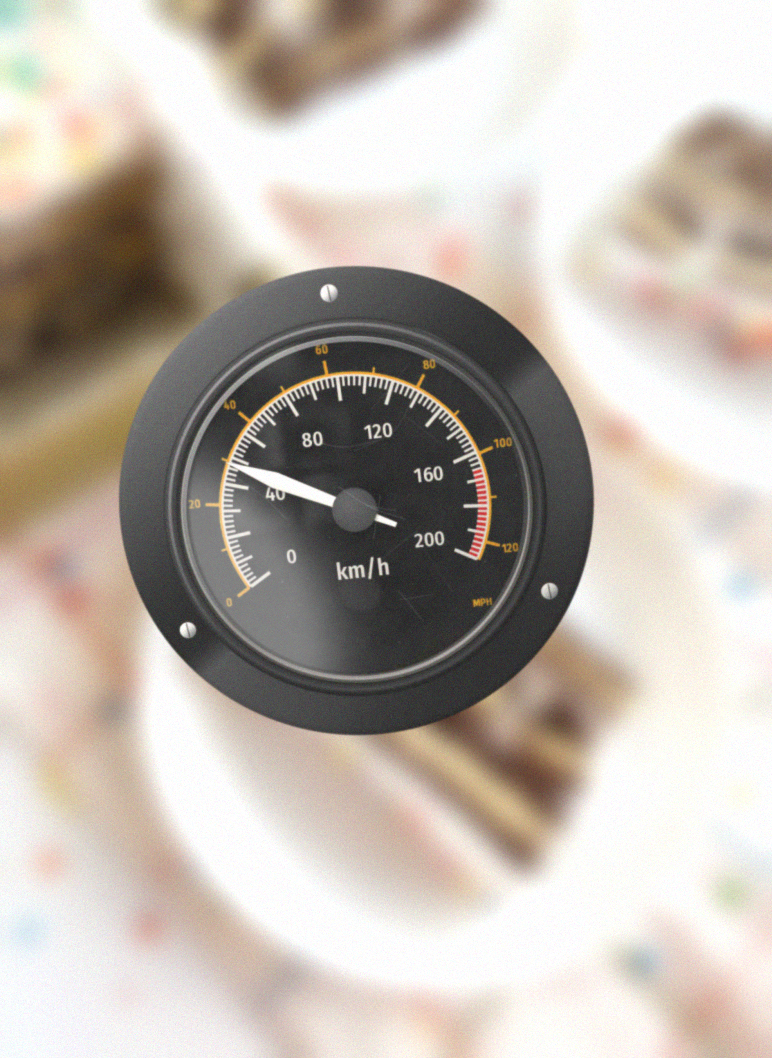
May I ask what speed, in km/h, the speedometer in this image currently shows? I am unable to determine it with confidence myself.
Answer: 48 km/h
